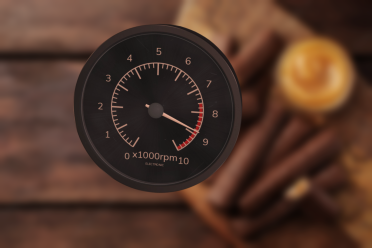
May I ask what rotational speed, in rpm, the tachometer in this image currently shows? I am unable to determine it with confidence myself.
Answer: 8800 rpm
